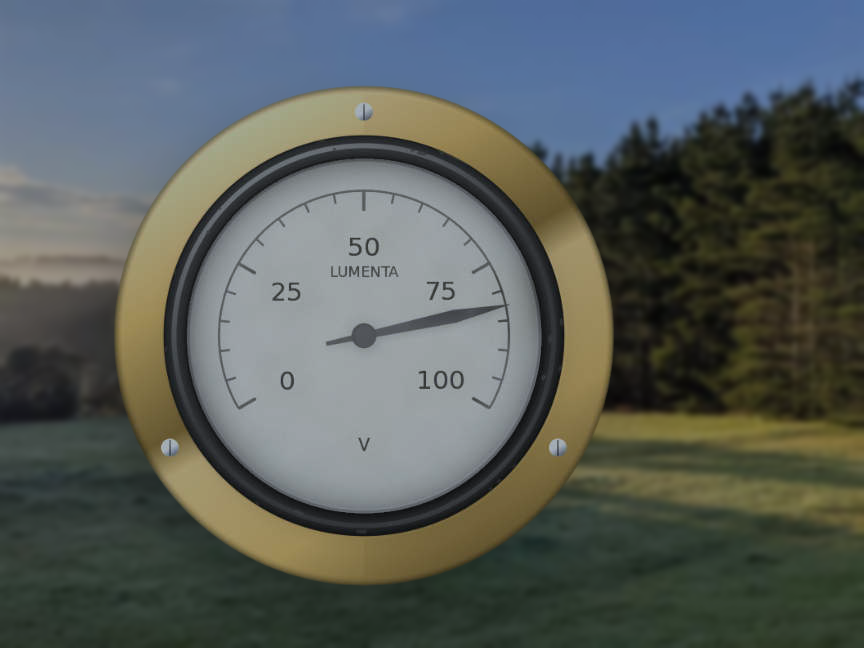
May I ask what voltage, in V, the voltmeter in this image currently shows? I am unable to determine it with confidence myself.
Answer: 82.5 V
